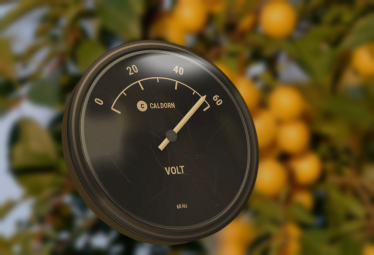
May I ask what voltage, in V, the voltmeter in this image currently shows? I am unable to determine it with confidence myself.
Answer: 55 V
